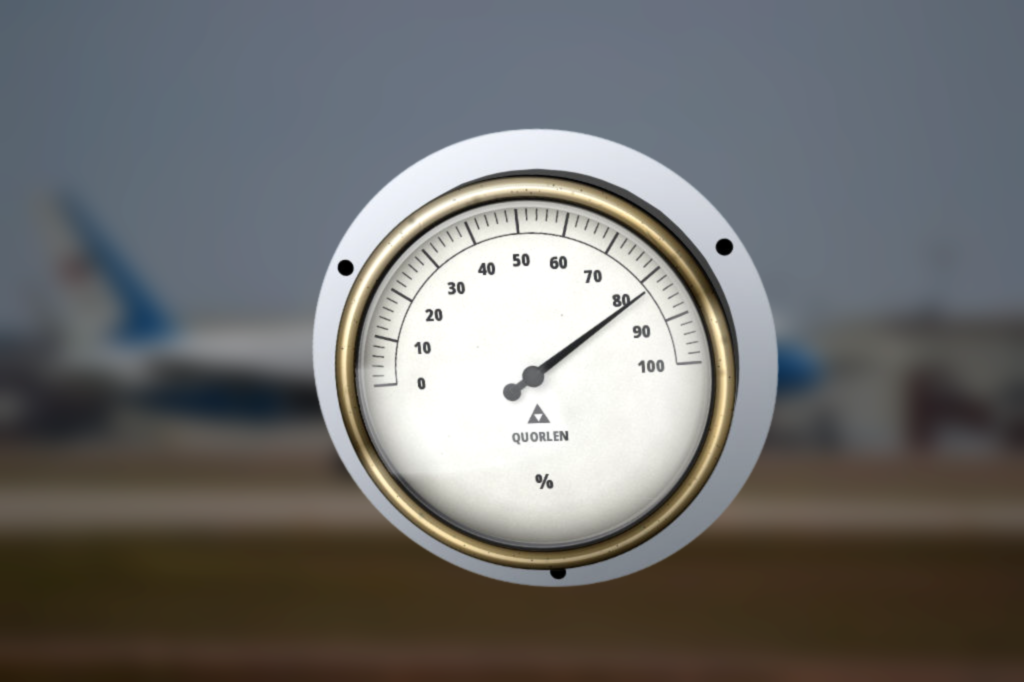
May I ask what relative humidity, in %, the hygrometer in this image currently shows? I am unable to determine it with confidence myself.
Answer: 82 %
